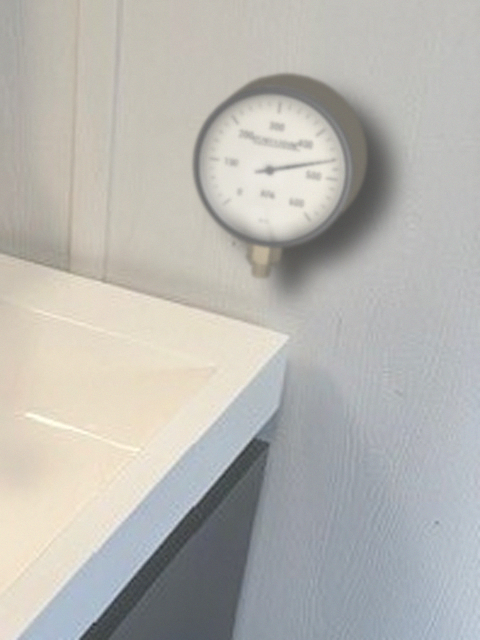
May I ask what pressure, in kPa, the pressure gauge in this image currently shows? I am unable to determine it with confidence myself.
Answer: 460 kPa
